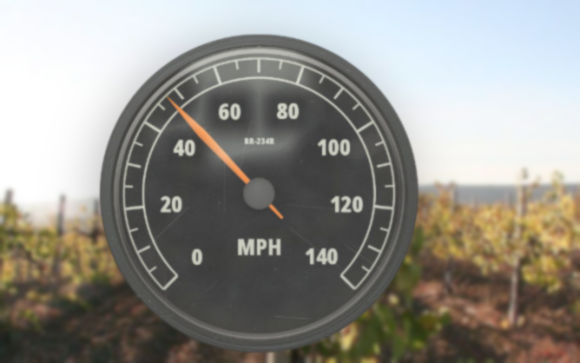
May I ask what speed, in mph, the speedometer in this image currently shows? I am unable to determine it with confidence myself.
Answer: 47.5 mph
